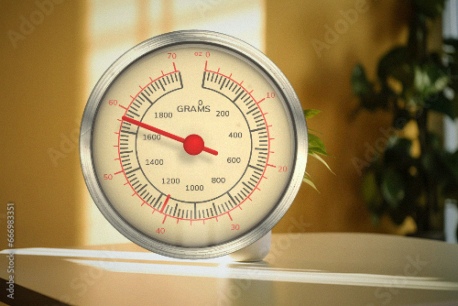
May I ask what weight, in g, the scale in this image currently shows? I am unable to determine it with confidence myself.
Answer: 1660 g
